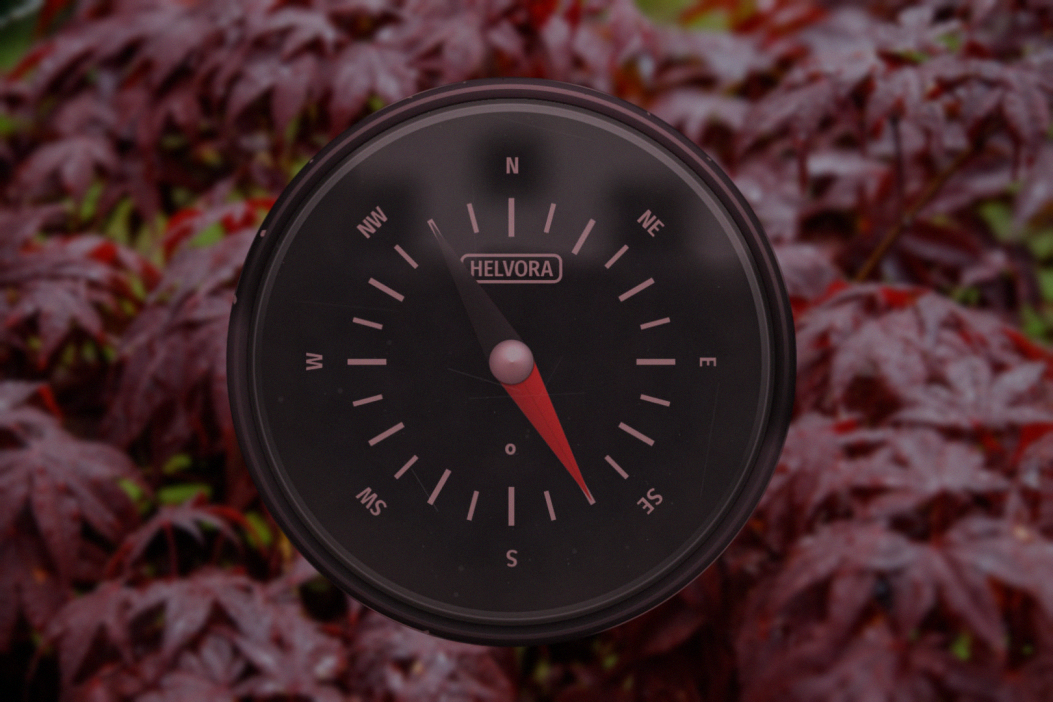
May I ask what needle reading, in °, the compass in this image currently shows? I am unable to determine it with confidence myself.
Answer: 150 °
